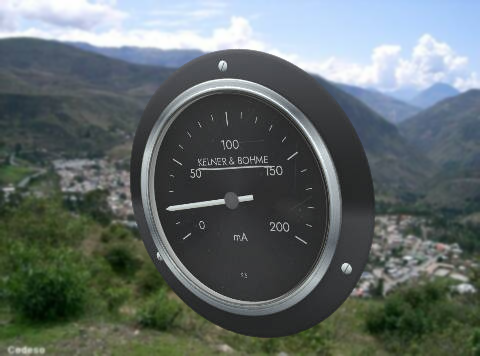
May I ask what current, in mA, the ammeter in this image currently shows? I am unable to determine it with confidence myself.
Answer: 20 mA
